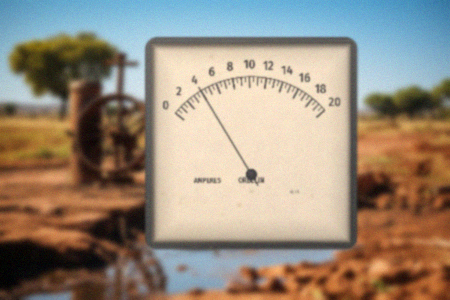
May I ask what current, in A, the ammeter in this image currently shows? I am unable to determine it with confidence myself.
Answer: 4 A
